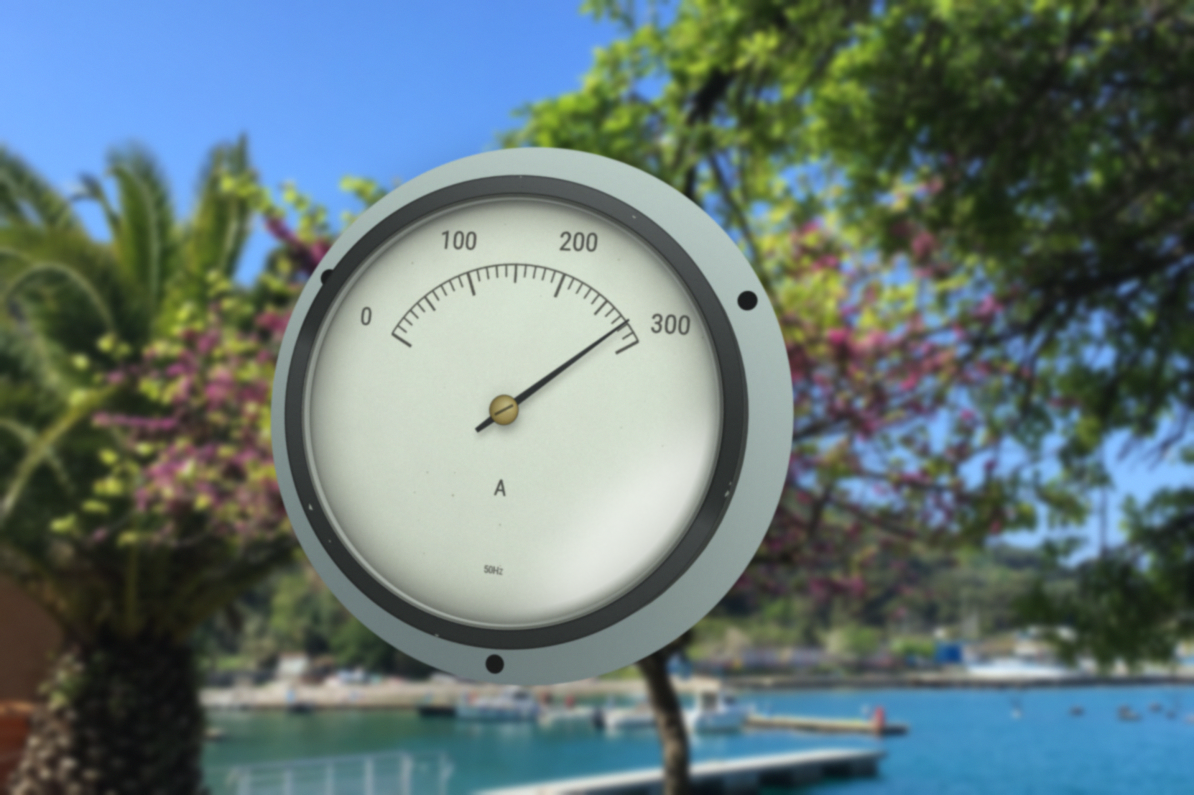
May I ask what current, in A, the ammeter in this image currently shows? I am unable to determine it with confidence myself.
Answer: 280 A
